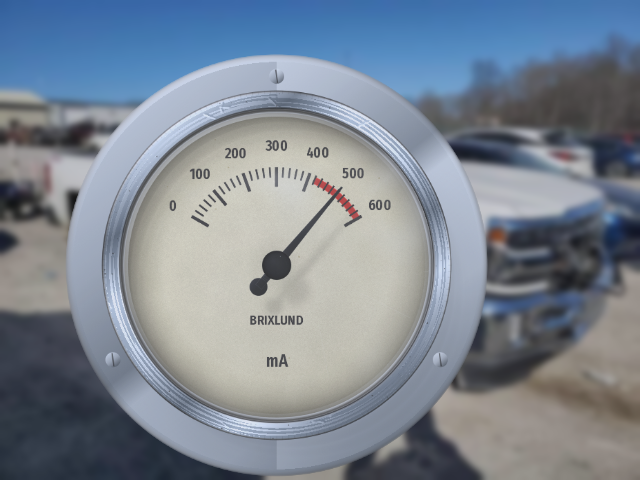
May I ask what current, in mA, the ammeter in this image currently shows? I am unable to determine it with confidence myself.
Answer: 500 mA
